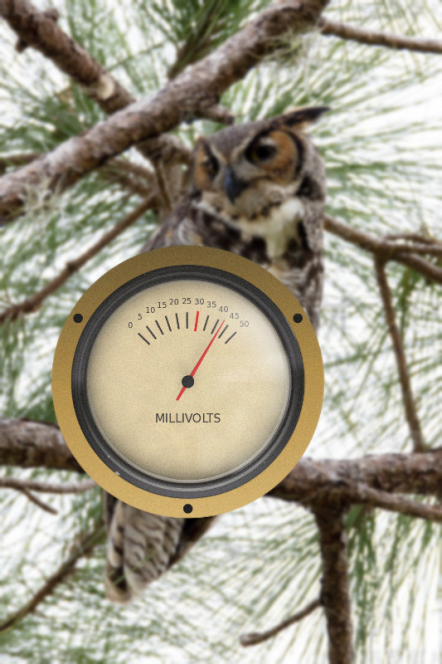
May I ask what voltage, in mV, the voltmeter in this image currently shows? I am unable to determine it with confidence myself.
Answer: 42.5 mV
